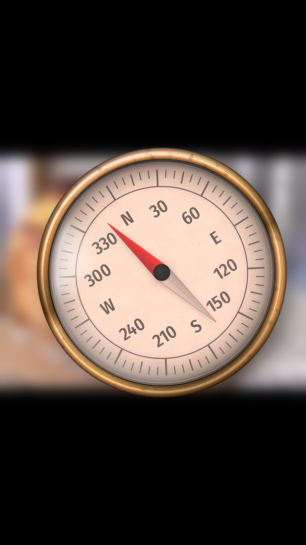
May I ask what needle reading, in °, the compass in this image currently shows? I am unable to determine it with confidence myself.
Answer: 345 °
